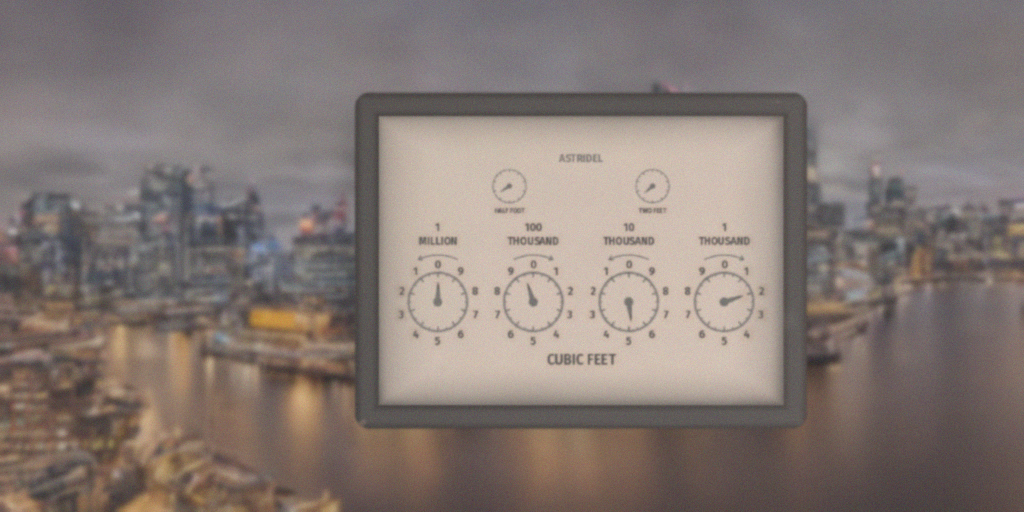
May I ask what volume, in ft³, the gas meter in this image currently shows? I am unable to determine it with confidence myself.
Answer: 995200 ft³
